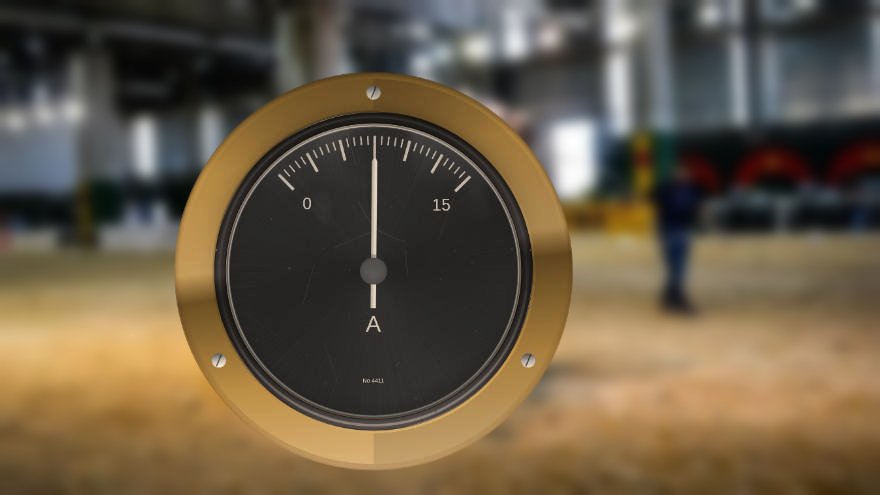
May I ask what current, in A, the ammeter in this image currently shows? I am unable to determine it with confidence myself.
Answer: 7.5 A
